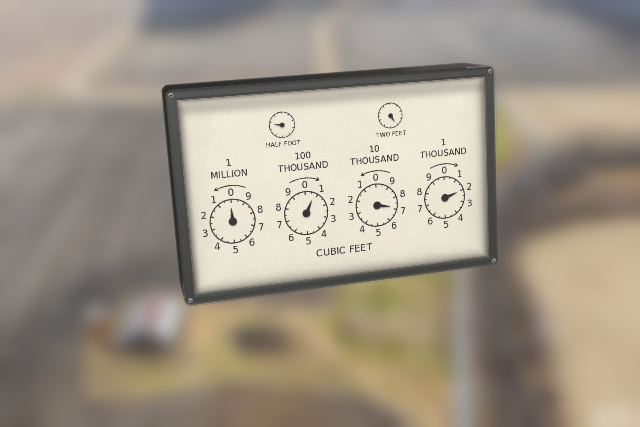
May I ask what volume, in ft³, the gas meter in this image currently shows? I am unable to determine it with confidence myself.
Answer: 7200 ft³
